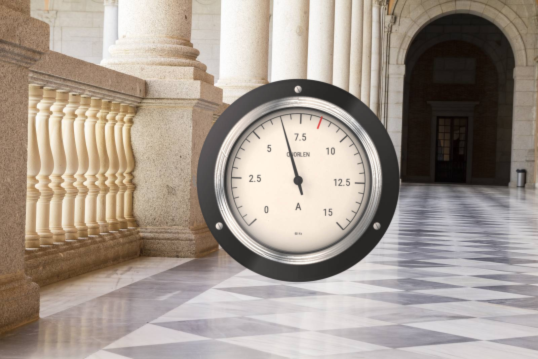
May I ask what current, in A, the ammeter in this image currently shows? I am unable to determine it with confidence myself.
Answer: 6.5 A
